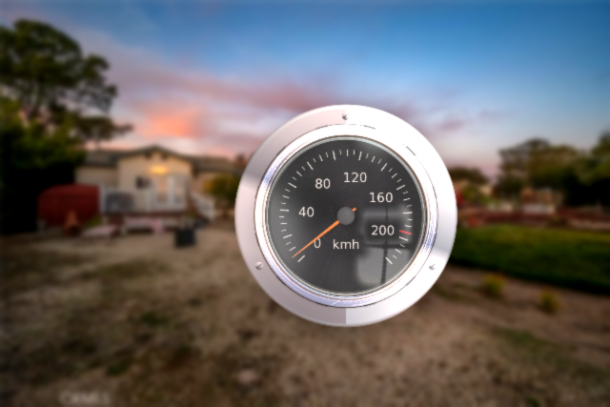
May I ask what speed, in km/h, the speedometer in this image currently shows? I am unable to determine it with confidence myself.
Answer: 5 km/h
